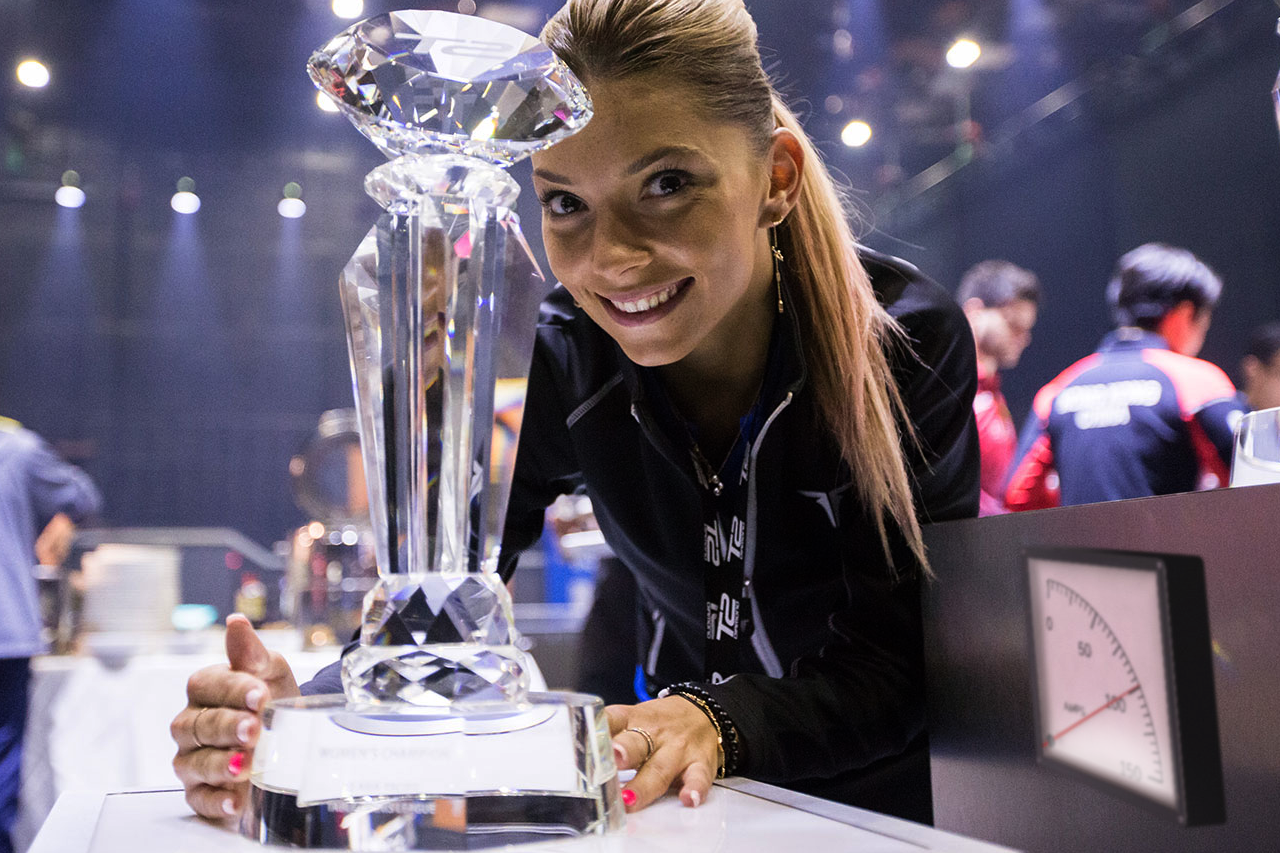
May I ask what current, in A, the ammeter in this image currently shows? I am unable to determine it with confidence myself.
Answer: 100 A
